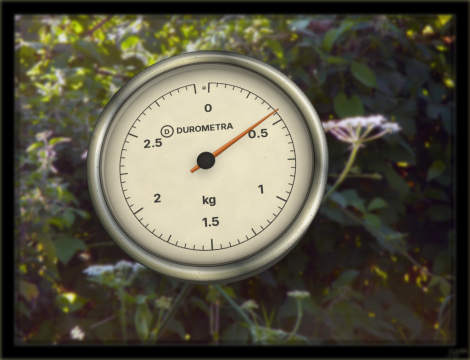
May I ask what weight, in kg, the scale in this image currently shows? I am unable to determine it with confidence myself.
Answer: 0.45 kg
